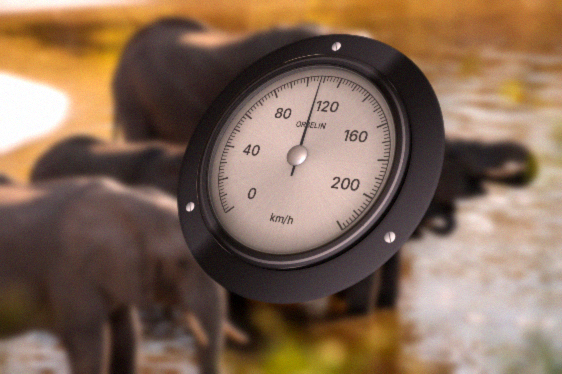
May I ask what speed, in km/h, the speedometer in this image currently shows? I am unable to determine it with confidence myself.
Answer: 110 km/h
